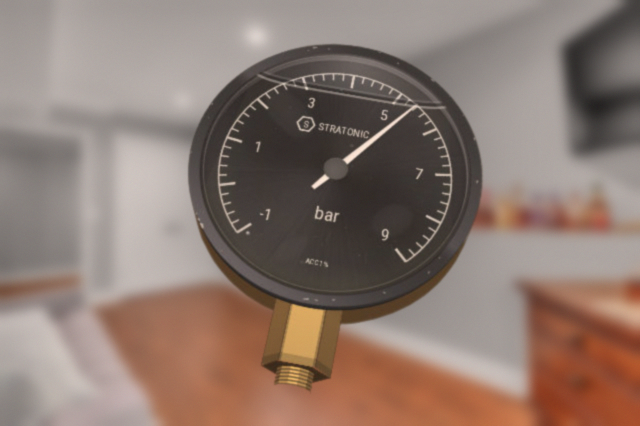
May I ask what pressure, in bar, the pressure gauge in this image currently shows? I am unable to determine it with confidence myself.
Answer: 5.4 bar
